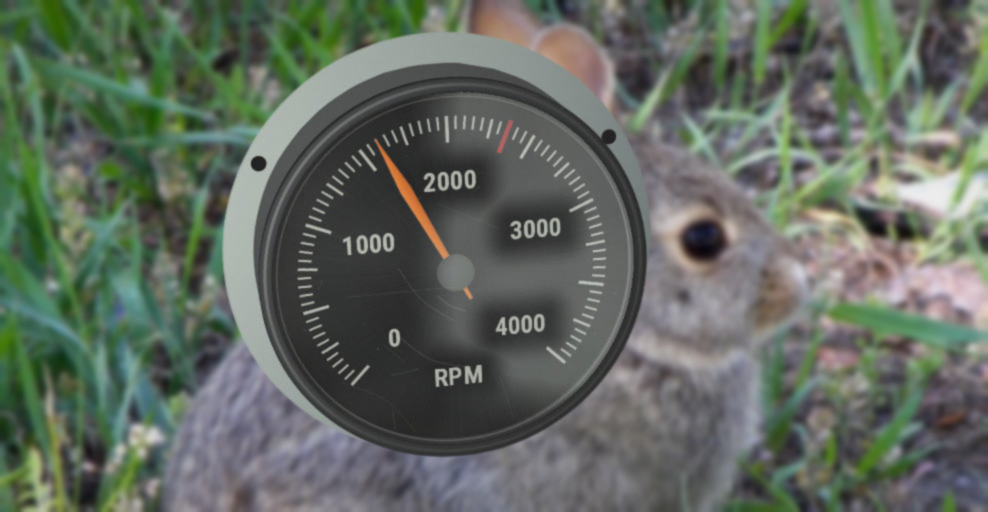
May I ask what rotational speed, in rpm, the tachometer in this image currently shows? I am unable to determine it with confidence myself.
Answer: 1600 rpm
